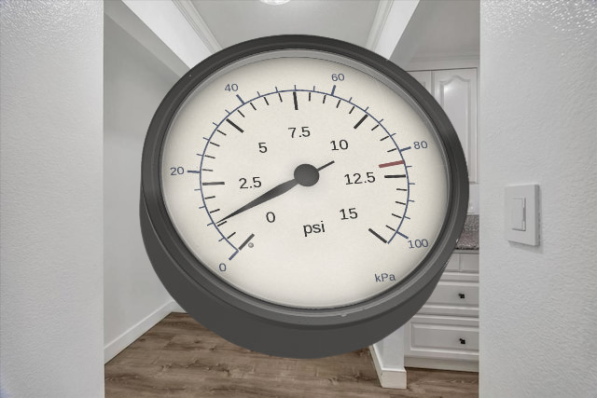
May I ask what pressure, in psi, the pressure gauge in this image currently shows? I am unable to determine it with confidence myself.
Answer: 1 psi
